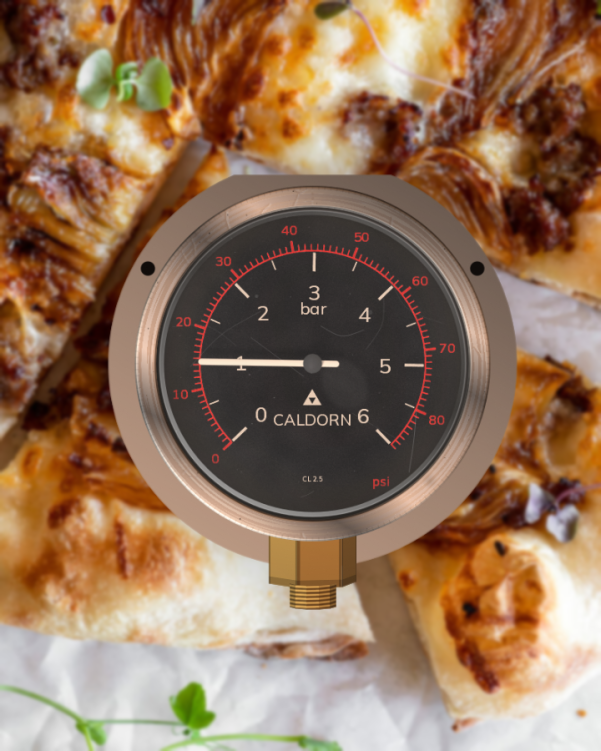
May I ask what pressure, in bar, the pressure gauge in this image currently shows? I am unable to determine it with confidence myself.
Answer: 1 bar
